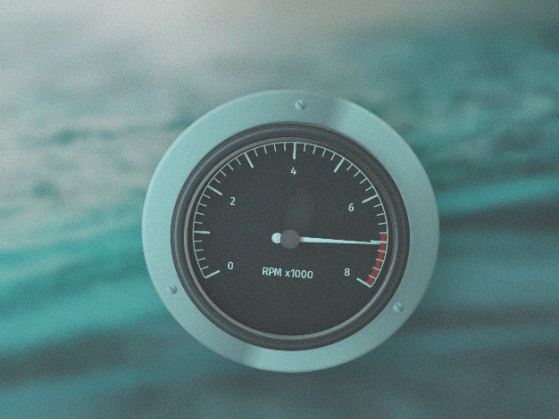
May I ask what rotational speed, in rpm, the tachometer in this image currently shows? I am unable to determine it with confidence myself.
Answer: 7000 rpm
